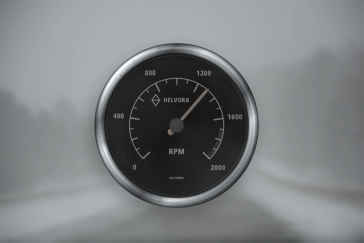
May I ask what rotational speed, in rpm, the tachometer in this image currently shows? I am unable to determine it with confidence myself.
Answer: 1300 rpm
